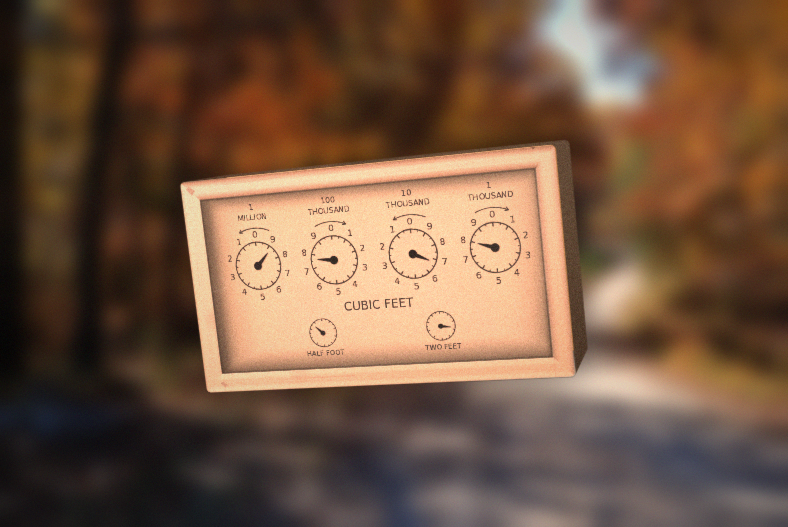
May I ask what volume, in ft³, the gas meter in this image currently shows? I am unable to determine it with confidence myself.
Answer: 876800 ft³
